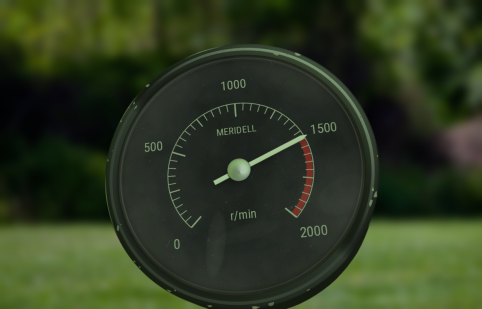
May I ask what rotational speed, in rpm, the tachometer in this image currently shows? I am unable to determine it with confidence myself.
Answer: 1500 rpm
